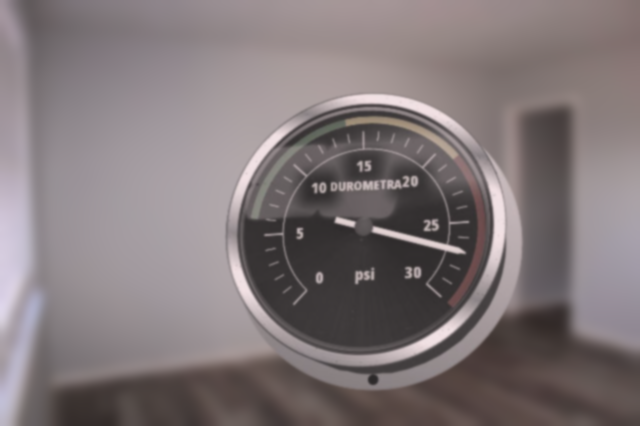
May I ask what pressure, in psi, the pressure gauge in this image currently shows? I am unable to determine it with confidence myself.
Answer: 27 psi
